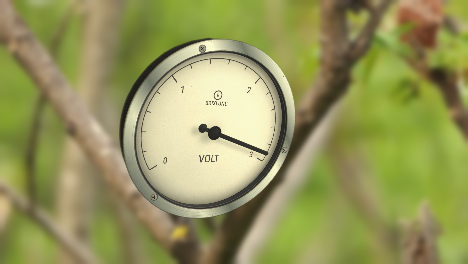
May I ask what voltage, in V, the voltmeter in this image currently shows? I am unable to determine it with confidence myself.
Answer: 2.9 V
